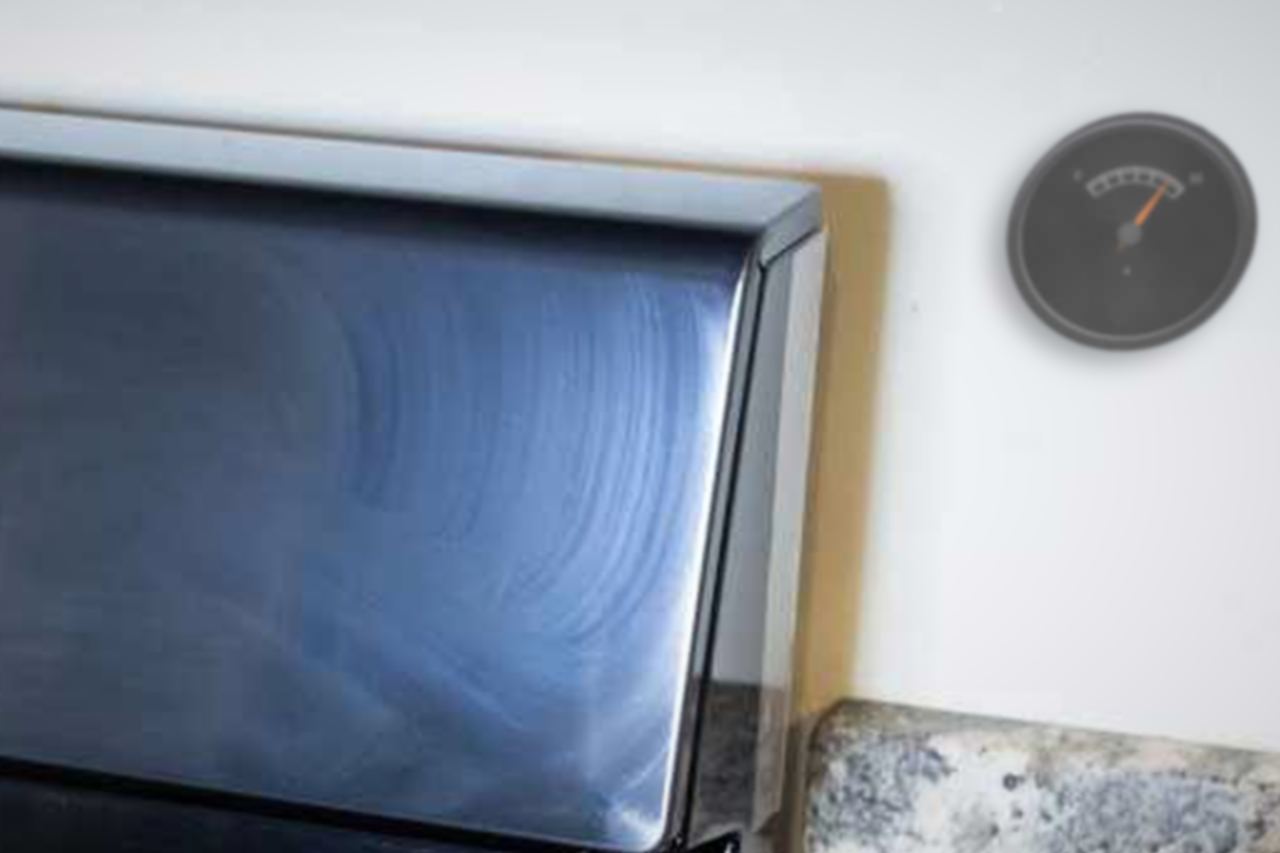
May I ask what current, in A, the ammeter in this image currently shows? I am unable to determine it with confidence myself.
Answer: 25 A
